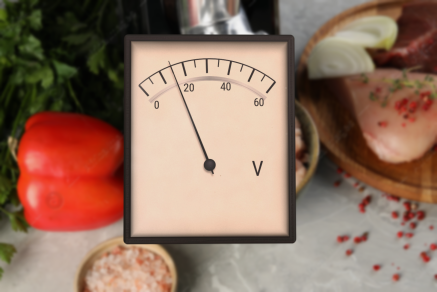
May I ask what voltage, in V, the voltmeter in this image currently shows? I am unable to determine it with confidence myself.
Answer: 15 V
